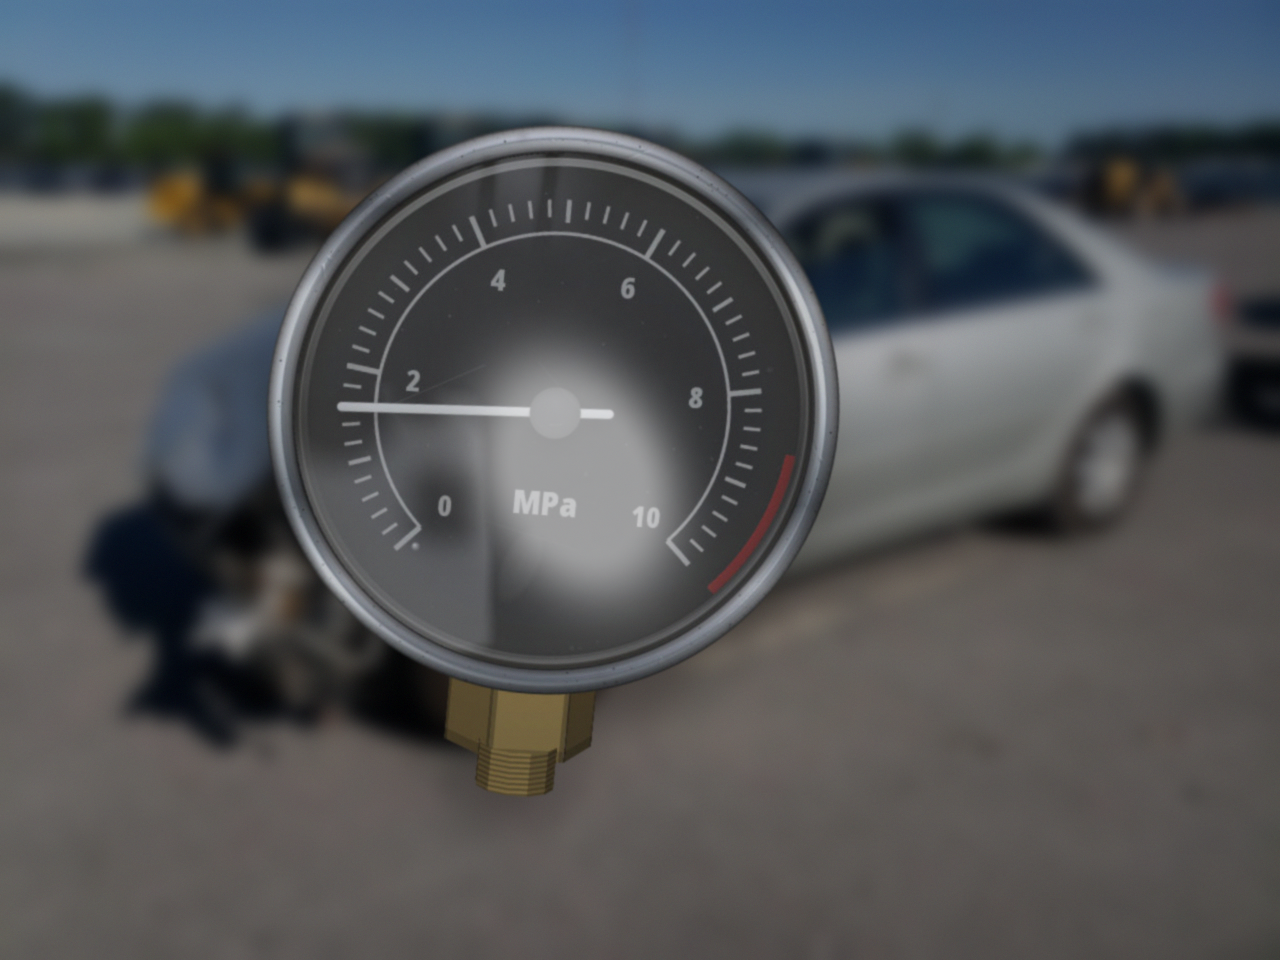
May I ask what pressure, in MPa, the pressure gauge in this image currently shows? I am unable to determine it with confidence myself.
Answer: 1.6 MPa
